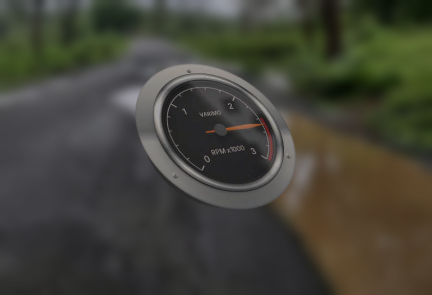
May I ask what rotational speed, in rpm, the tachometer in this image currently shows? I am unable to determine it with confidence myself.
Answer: 2500 rpm
